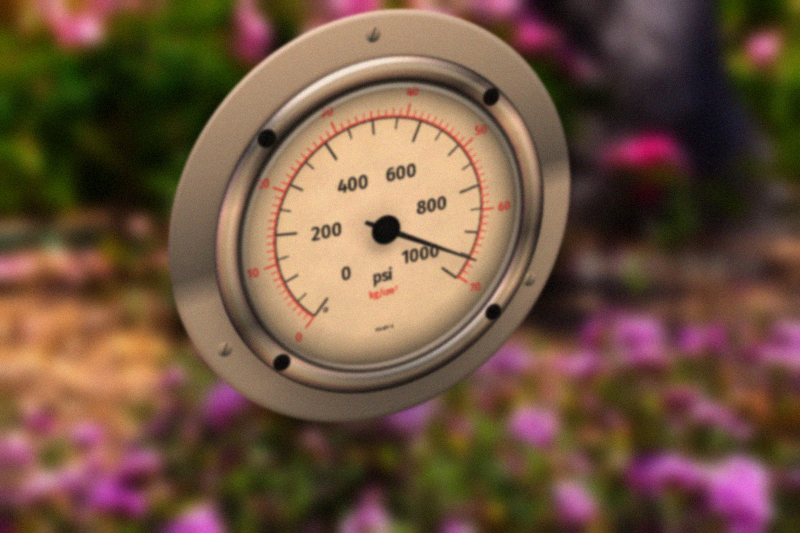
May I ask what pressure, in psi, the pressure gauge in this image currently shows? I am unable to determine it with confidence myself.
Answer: 950 psi
